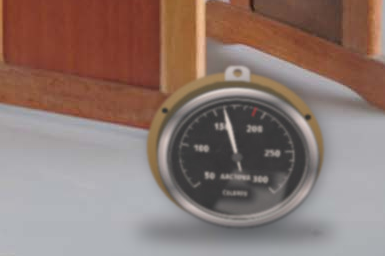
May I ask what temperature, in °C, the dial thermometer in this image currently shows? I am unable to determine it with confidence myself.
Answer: 160 °C
